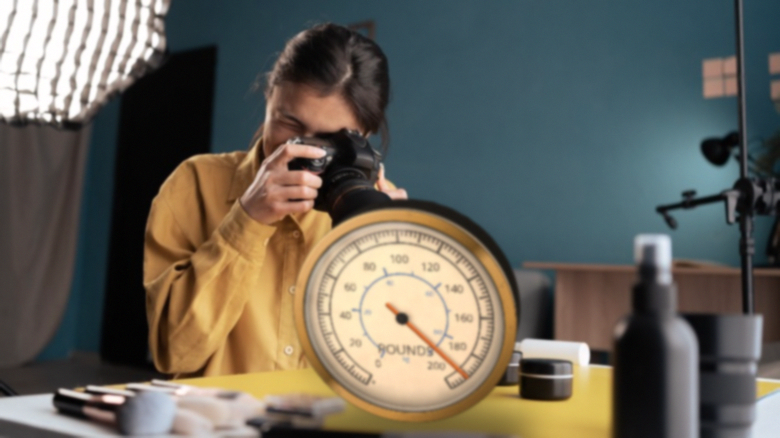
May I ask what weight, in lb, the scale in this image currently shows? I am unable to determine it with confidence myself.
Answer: 190 lb
